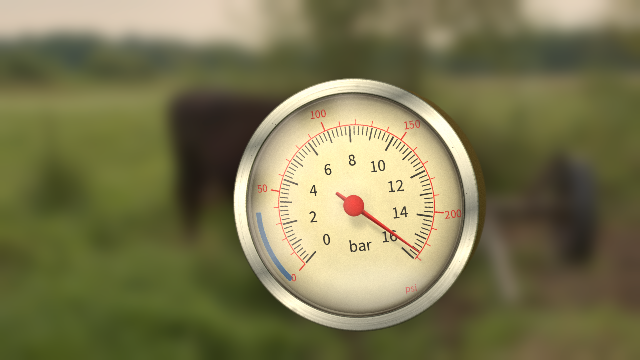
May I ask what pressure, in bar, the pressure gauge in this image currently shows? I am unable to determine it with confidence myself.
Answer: 15.6 bar
